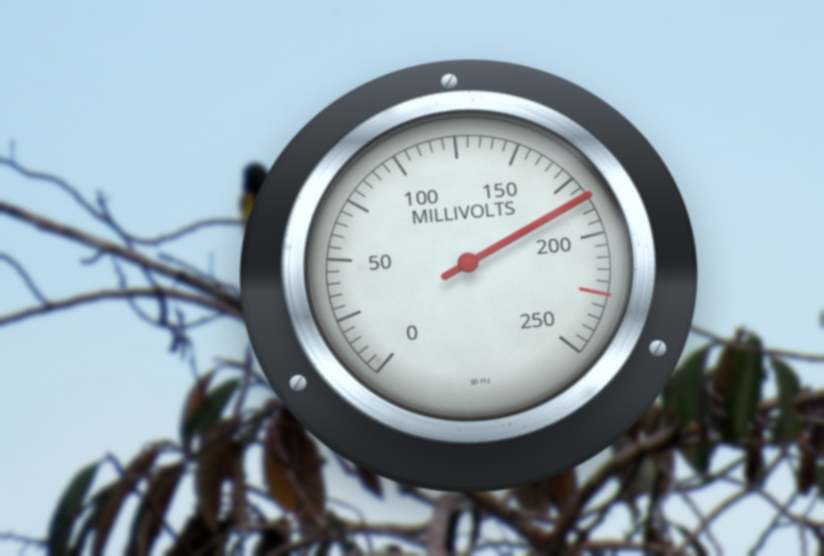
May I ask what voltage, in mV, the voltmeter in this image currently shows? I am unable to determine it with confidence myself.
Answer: 185 mV
